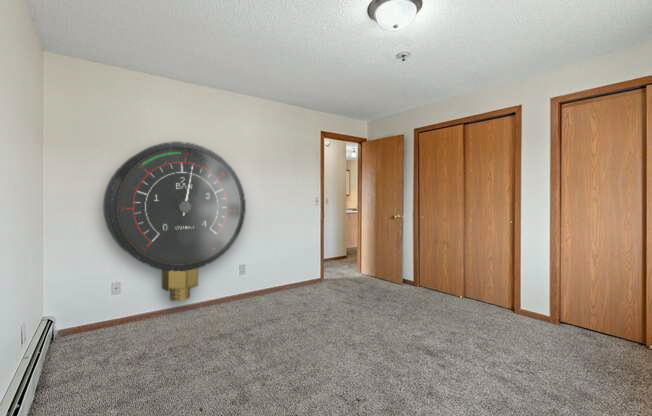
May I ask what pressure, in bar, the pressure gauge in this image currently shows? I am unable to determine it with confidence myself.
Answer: 2.2 bar
